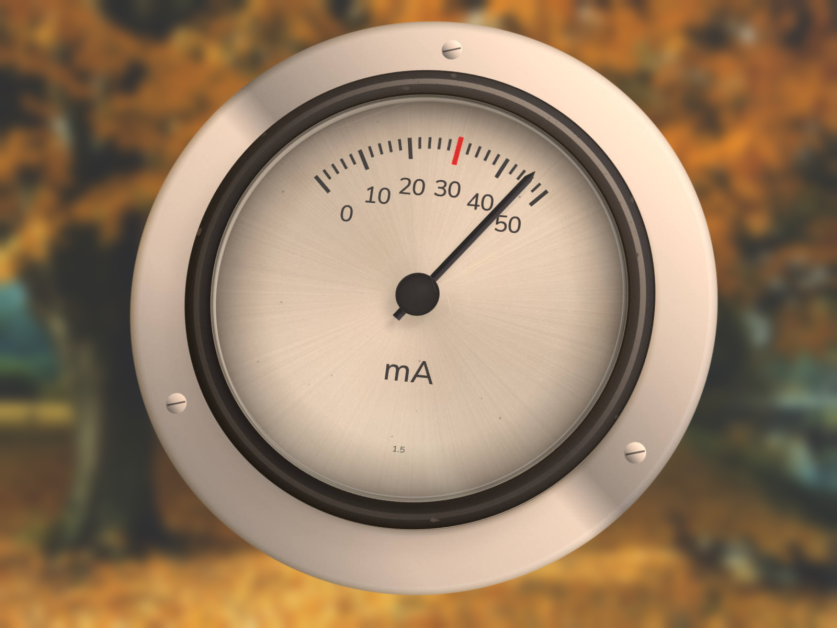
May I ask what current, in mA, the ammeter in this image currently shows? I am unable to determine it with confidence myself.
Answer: 46 mA
